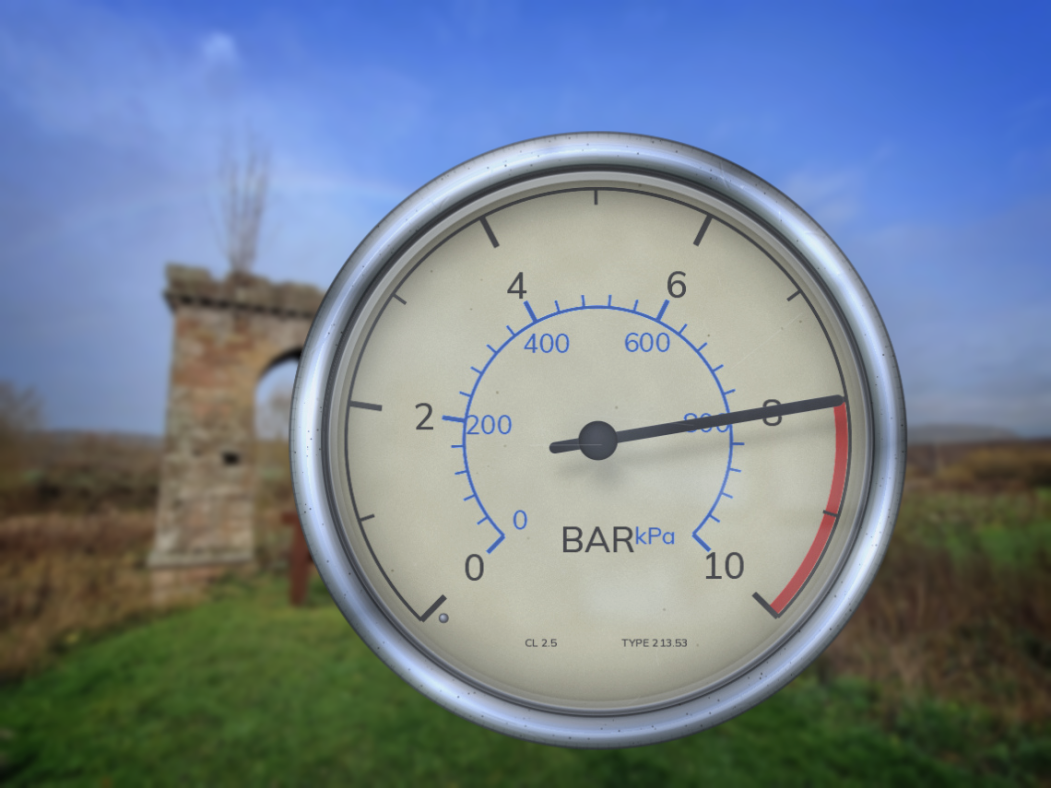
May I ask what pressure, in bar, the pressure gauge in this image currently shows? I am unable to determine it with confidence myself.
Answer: 8 bar
